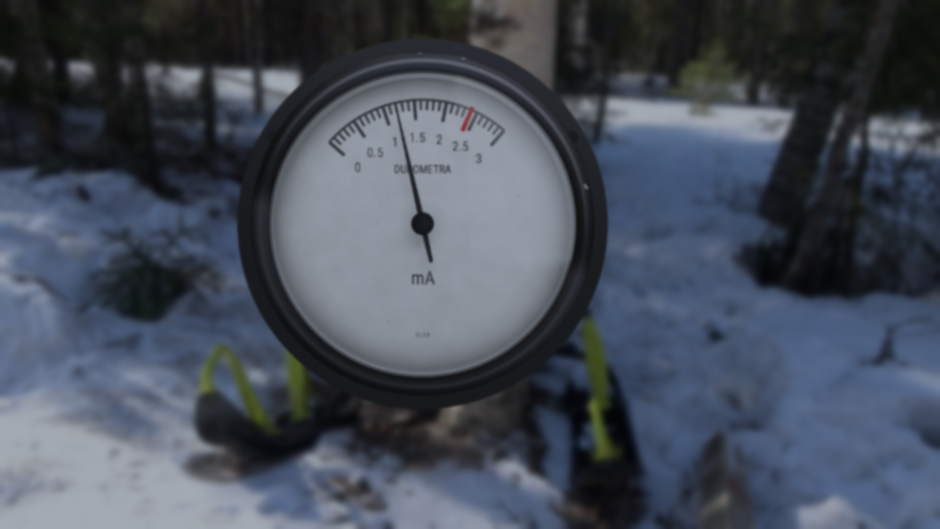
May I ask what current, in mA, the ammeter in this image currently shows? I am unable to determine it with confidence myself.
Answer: 1.2 mA
